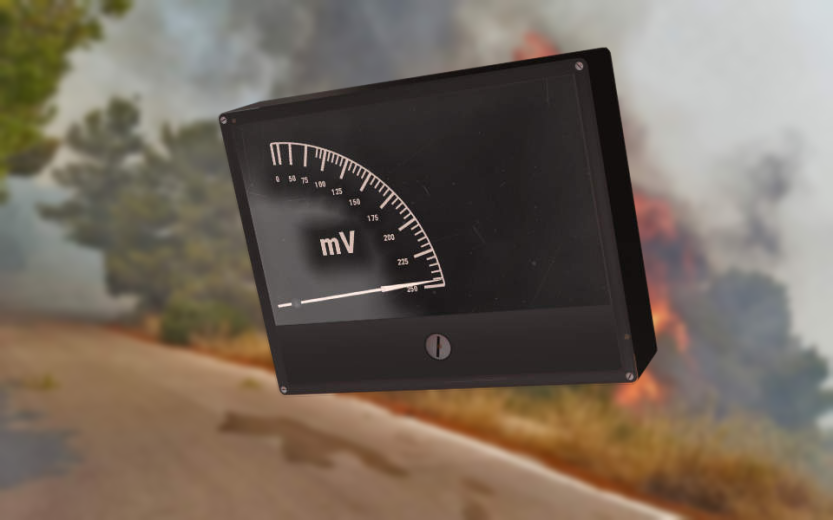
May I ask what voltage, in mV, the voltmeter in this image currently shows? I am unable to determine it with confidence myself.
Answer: 245 mV
